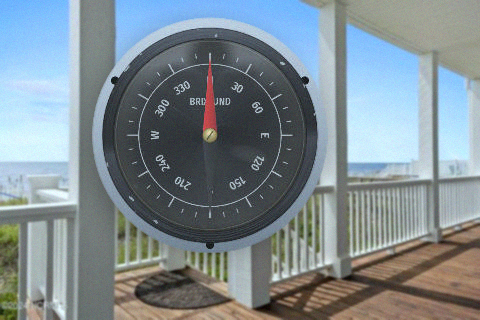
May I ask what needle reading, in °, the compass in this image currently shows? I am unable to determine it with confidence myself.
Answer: 0 °
